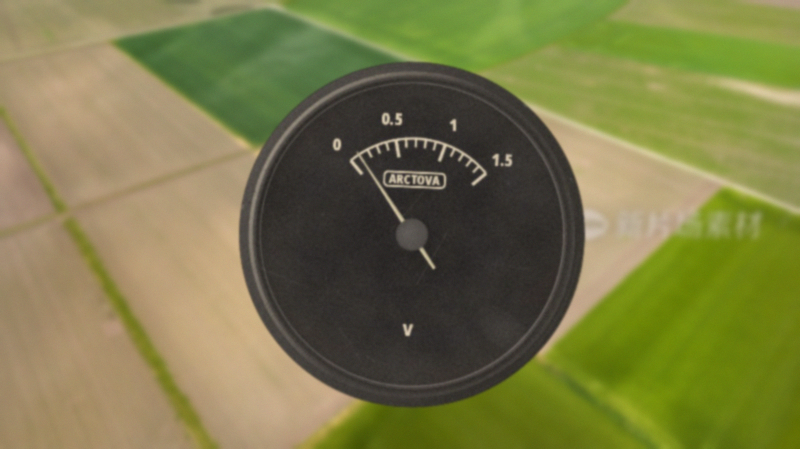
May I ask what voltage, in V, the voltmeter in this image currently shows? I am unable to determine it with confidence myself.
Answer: 0.1 V
